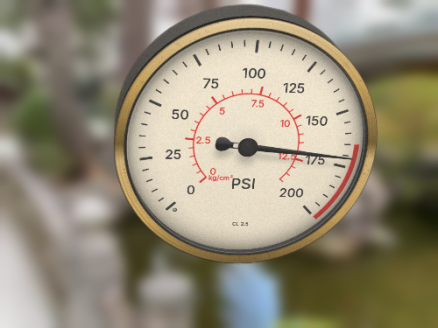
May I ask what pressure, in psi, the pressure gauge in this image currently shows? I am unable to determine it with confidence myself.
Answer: 170 psi
